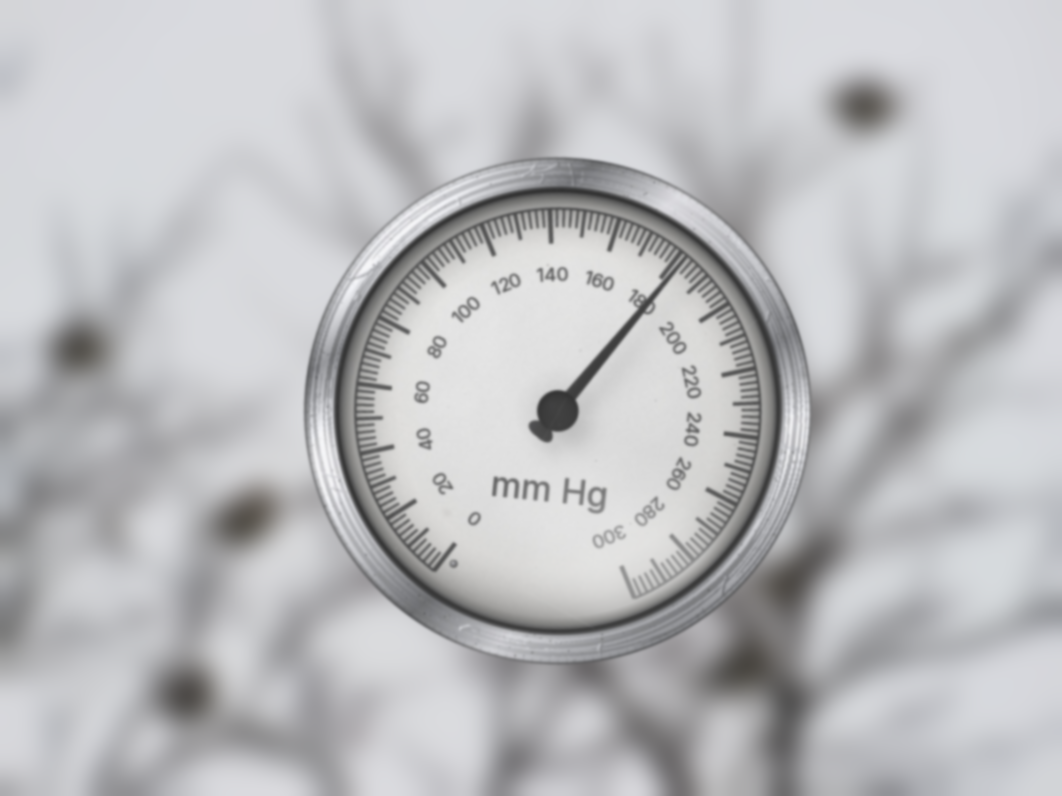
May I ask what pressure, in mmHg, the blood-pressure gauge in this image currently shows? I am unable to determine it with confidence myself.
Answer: 182 mmHg
